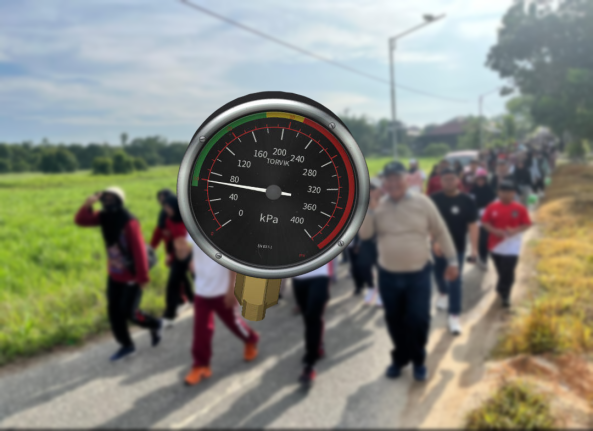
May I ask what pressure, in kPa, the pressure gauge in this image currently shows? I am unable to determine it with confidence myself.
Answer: 70 kPa
